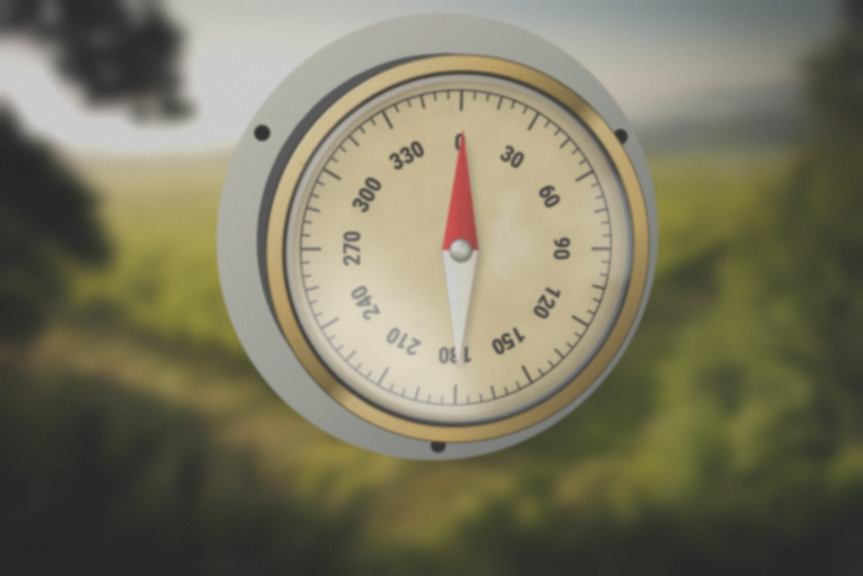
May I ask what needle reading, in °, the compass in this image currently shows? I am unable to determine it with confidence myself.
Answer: 0 °
